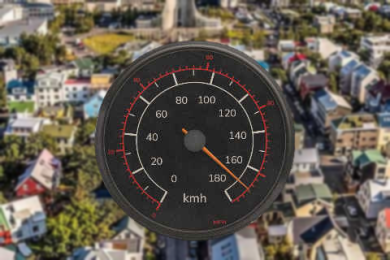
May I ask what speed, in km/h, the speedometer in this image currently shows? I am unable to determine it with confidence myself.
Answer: 170 km/h
